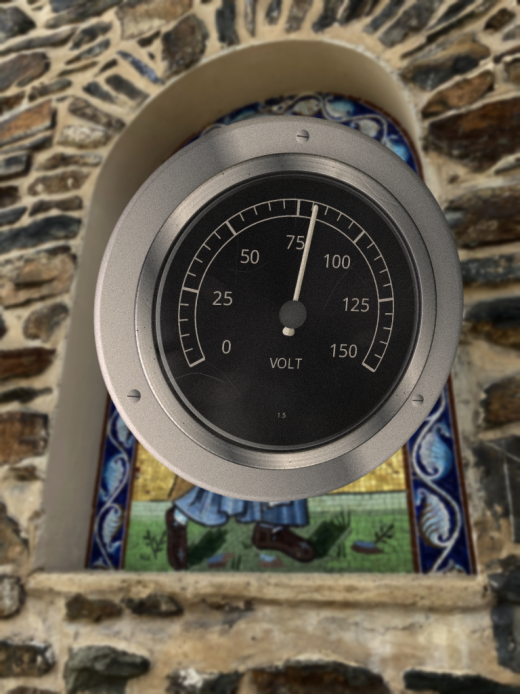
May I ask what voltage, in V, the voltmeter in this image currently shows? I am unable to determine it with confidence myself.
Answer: 80 V
